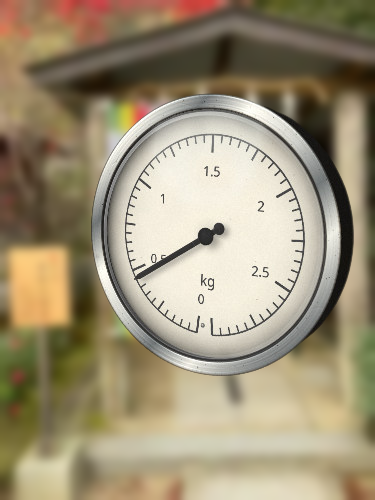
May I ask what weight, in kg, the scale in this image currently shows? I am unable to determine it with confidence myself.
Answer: 0.45 kg
